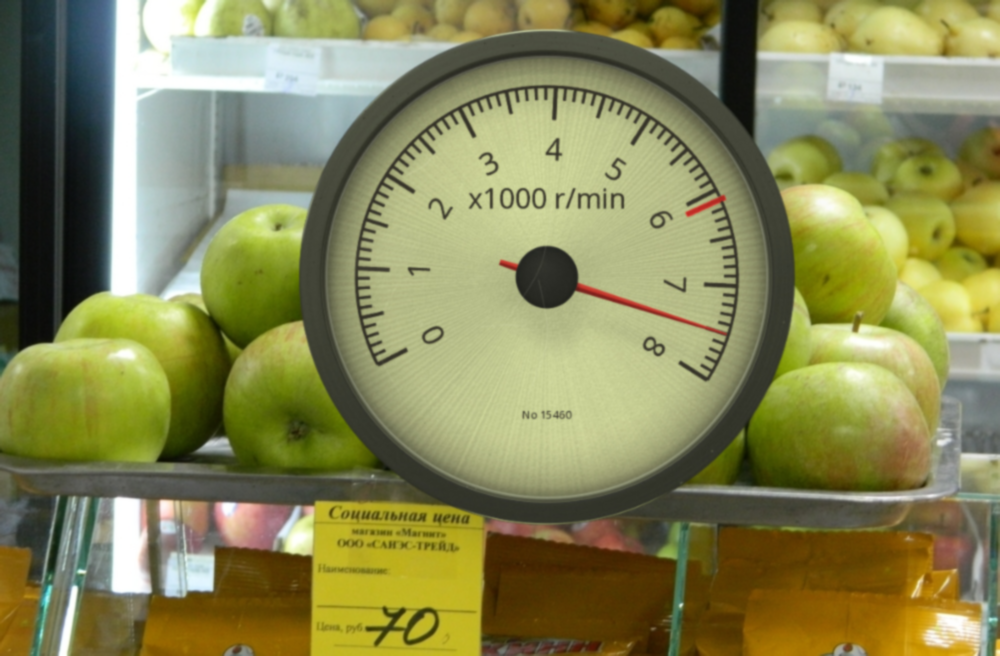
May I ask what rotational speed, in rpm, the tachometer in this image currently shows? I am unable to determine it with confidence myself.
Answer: 7500 rpm
